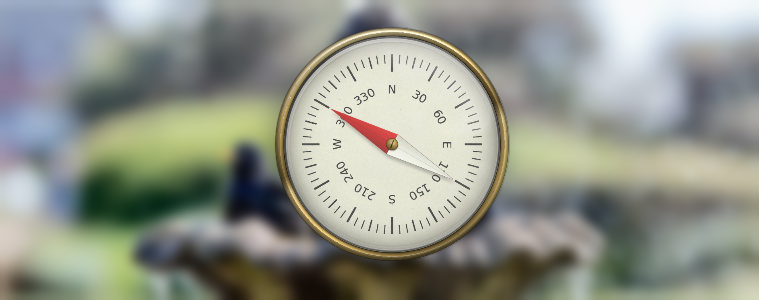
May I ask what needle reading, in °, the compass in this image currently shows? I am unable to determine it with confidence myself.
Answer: 300 °
